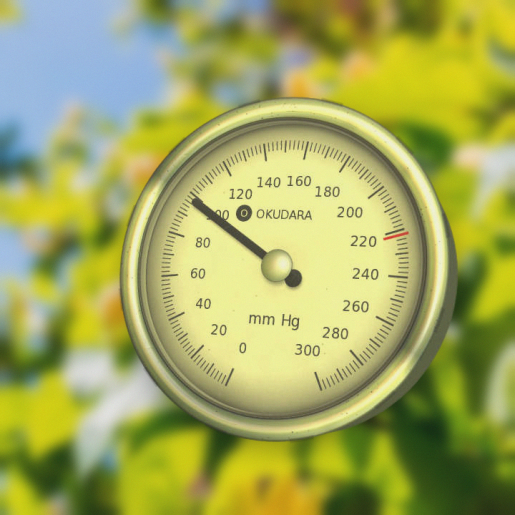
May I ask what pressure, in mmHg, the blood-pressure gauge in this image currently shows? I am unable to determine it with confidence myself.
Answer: 98 mmHg
